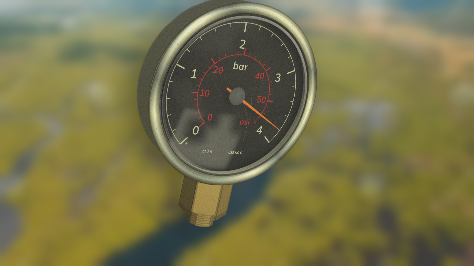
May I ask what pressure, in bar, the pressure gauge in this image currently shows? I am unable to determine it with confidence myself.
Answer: 3.8 bar
